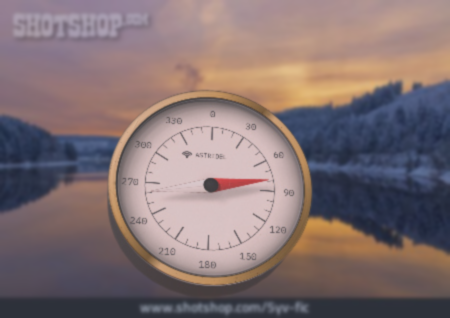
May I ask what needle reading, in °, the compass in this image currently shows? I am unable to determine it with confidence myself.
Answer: 80 °
